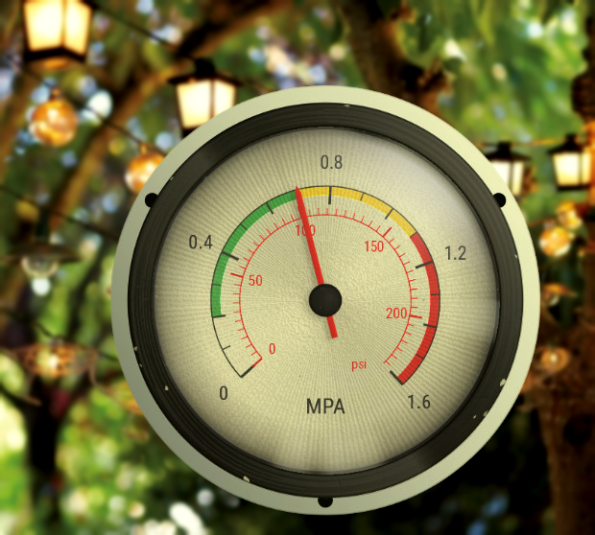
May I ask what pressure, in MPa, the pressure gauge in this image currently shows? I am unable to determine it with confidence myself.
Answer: 0.7 MPa
